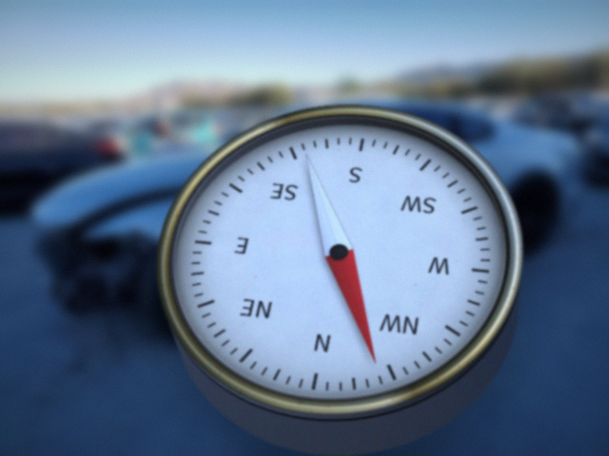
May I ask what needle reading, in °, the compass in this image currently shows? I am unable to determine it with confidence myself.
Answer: 335 °
